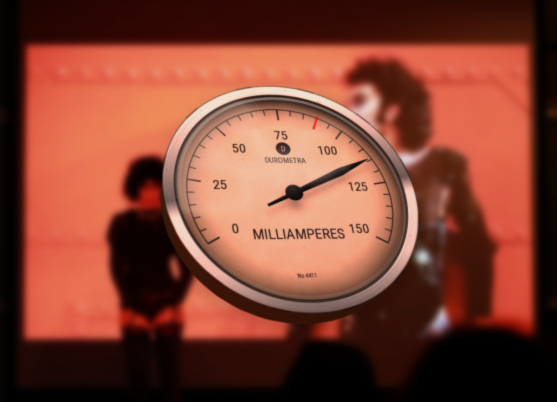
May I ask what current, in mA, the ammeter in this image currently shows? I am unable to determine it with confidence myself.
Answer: 115 mA
